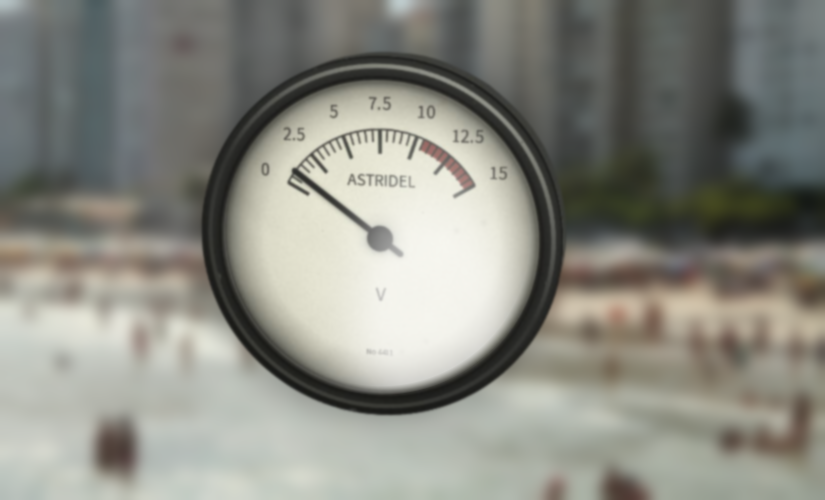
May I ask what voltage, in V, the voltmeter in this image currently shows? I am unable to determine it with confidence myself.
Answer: 1 V
